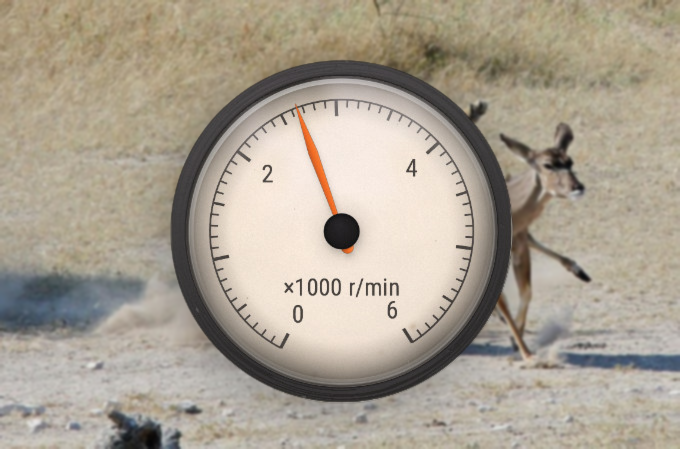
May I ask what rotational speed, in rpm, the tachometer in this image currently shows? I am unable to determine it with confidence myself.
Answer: 2650 rpm
